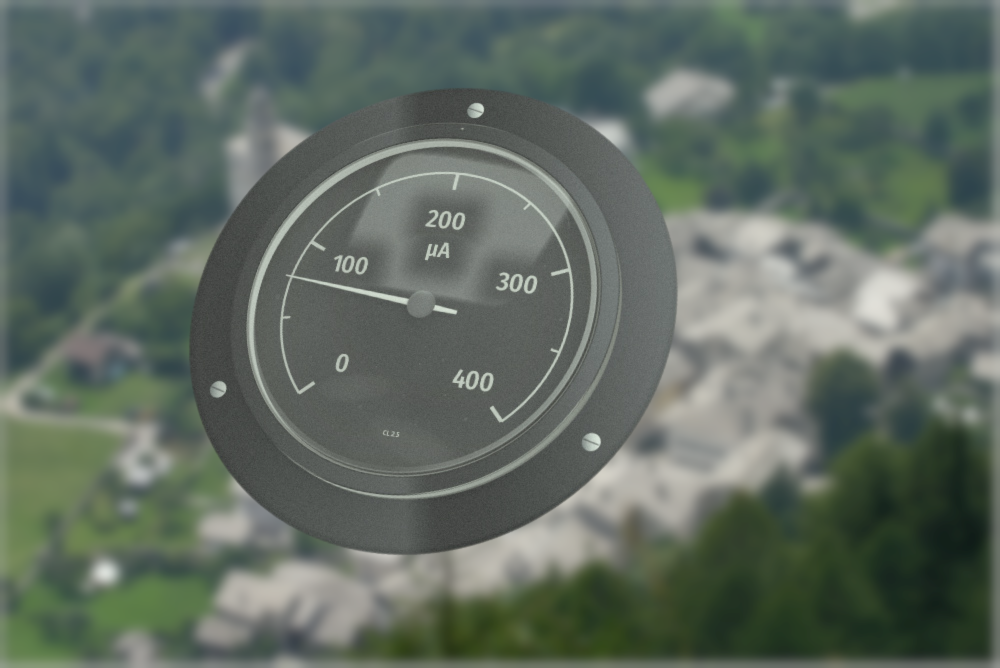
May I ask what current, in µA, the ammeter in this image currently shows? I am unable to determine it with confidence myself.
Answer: 75 µA
